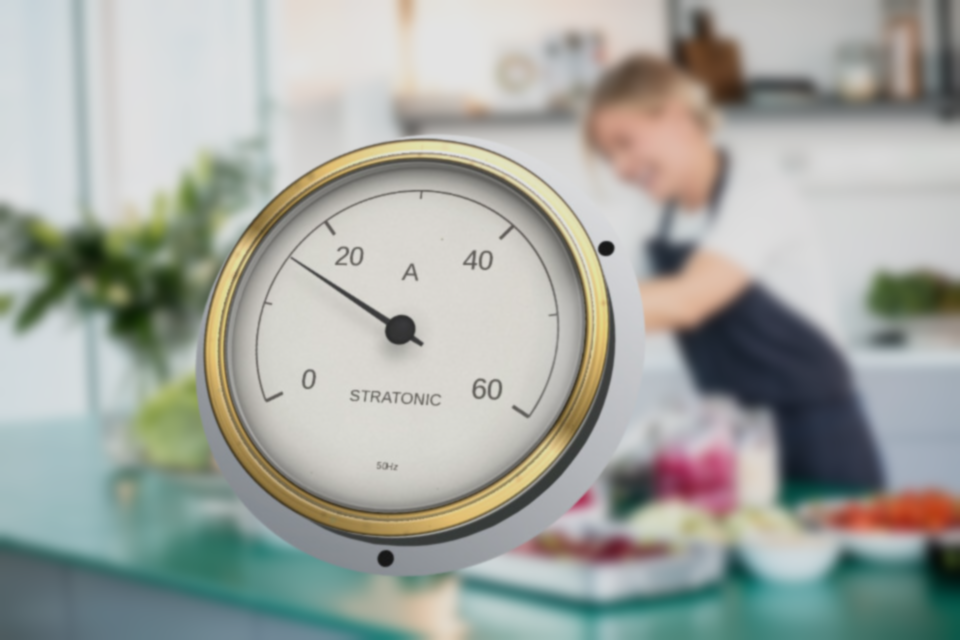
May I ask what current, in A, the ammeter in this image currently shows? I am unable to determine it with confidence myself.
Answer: 15 A
